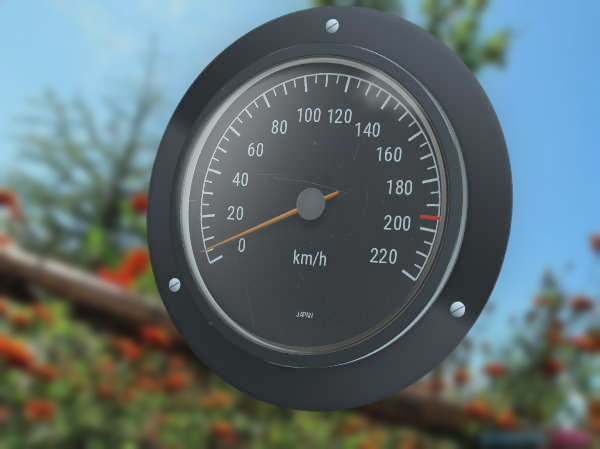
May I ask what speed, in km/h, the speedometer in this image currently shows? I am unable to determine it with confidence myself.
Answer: 5 km/h
